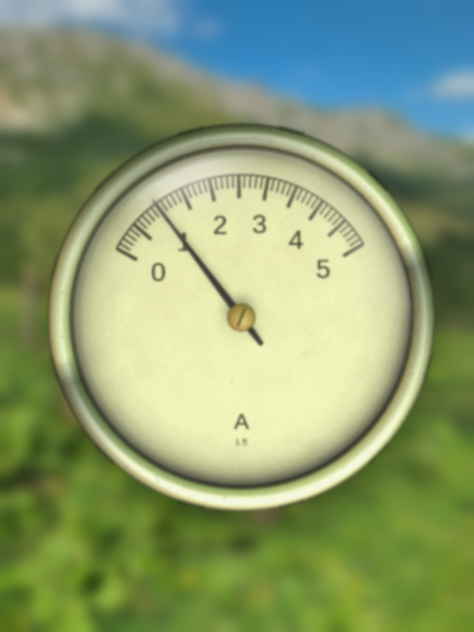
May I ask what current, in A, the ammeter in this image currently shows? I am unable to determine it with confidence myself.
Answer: 1 A
